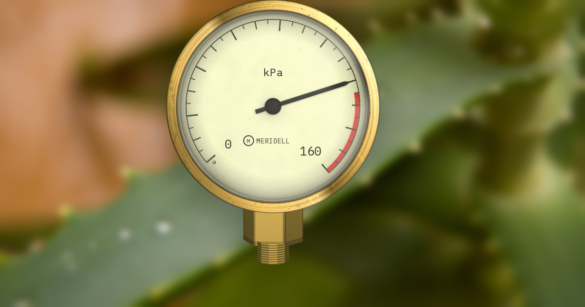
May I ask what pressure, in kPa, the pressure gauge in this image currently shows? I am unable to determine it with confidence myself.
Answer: 120 kPa
